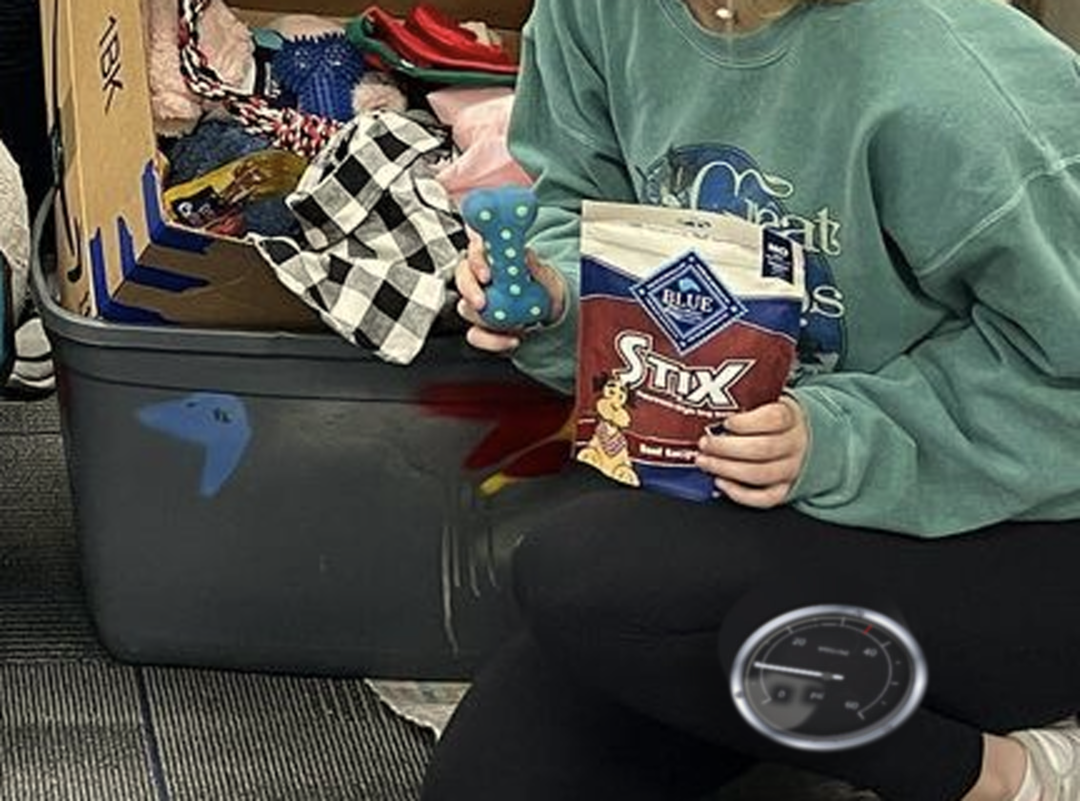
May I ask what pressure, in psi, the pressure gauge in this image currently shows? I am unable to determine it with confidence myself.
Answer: 10 psi
